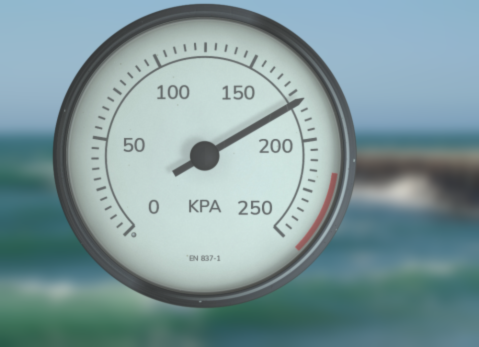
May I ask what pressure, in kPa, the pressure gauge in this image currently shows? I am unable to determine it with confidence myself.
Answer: 180 kPa
